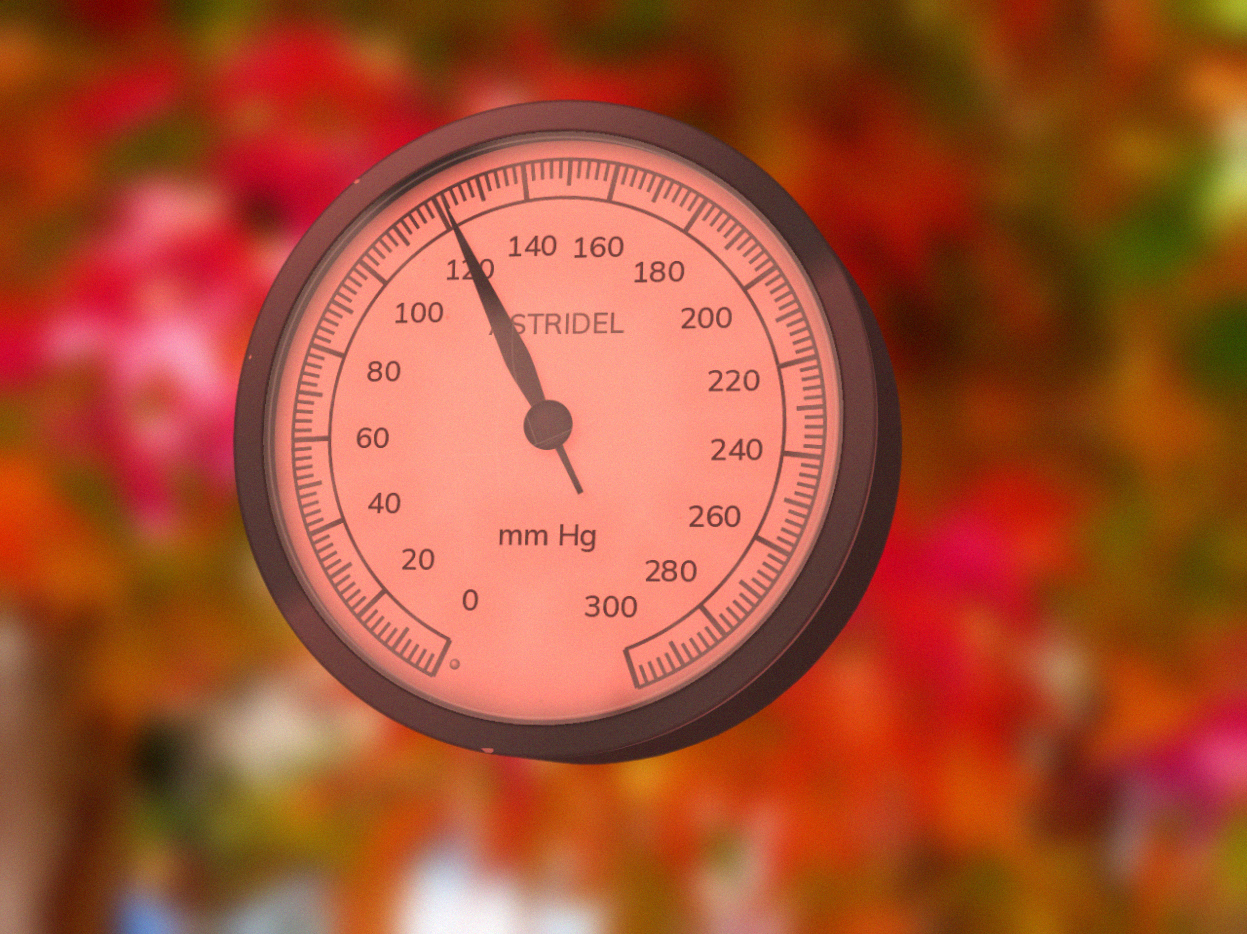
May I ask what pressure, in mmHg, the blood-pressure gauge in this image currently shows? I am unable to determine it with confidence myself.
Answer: 122 mmHg
